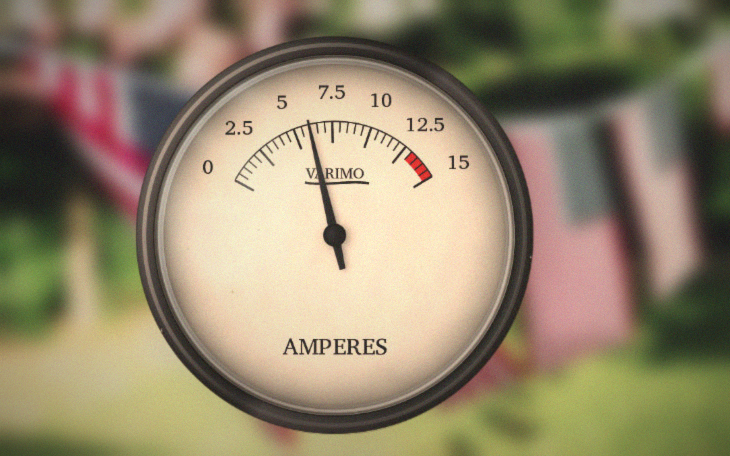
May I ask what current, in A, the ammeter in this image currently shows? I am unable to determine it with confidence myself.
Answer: 6 A
